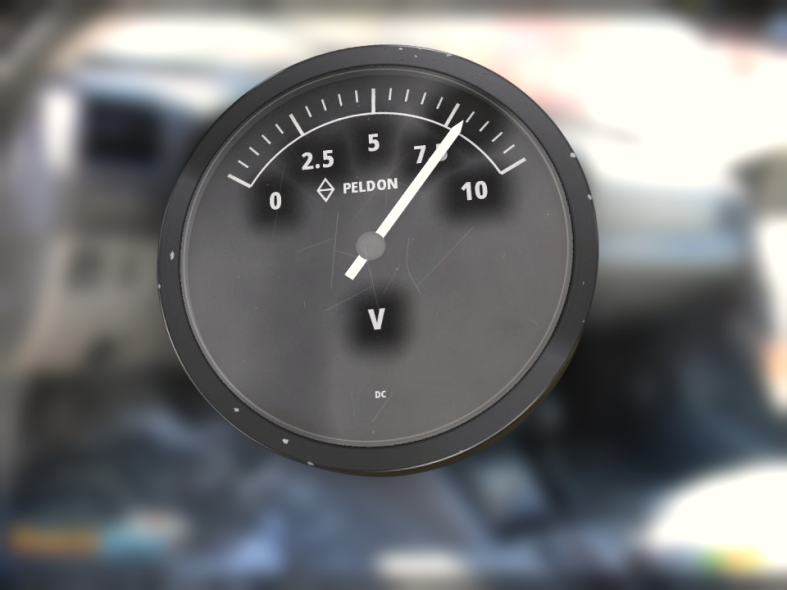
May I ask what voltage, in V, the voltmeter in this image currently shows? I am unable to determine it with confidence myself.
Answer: 8 V
